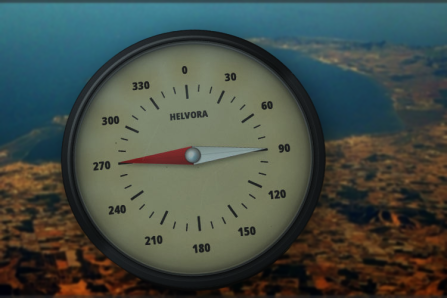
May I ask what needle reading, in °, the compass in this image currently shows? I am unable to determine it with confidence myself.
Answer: 270 °
